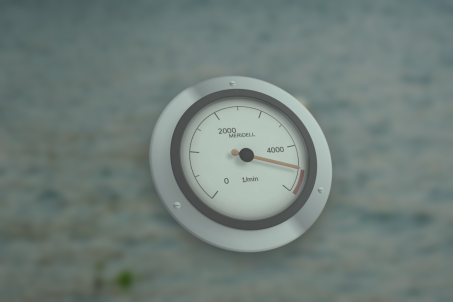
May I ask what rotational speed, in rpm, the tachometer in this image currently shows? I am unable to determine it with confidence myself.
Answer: 4500 rpm
